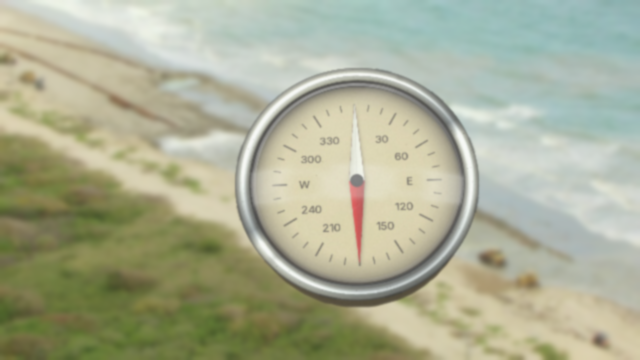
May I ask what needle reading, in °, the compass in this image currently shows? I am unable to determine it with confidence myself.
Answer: 180 °
